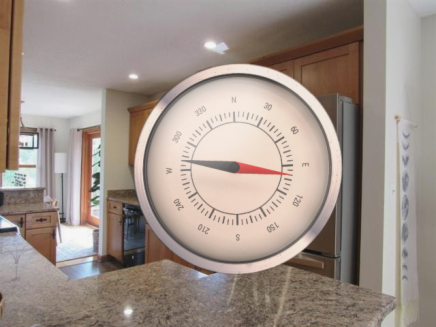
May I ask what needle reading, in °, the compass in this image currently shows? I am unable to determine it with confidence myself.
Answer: 100 °
